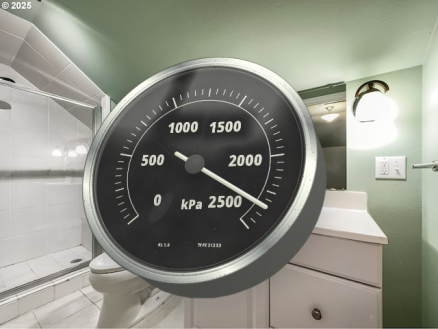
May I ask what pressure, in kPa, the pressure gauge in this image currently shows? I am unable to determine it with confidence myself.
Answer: 2350 kPa
